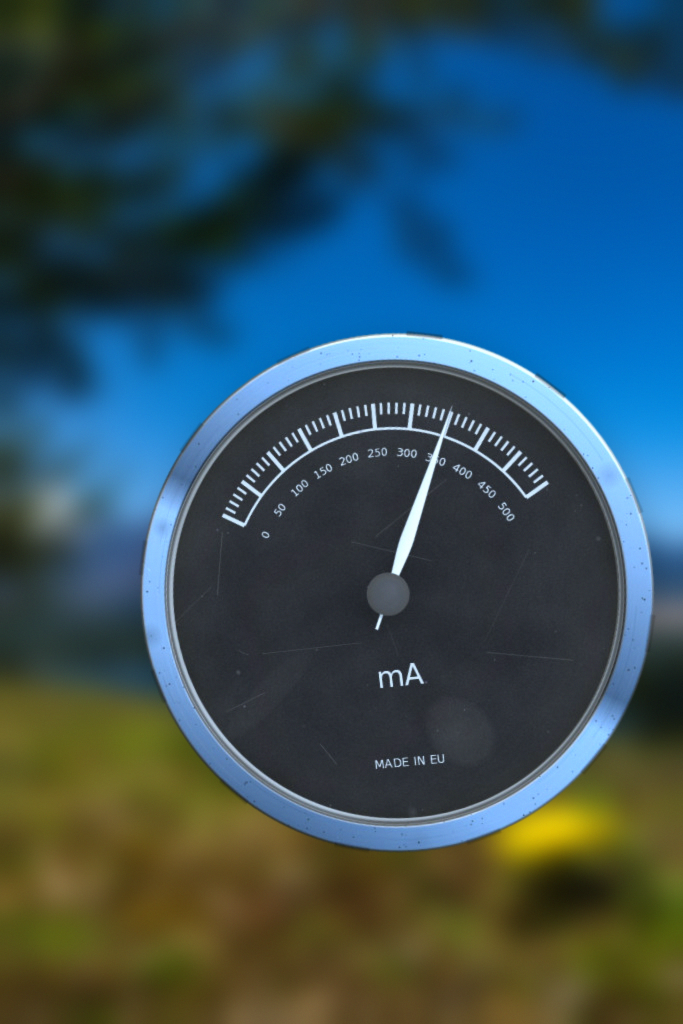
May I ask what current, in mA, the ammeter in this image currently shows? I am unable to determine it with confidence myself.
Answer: 350 mA
